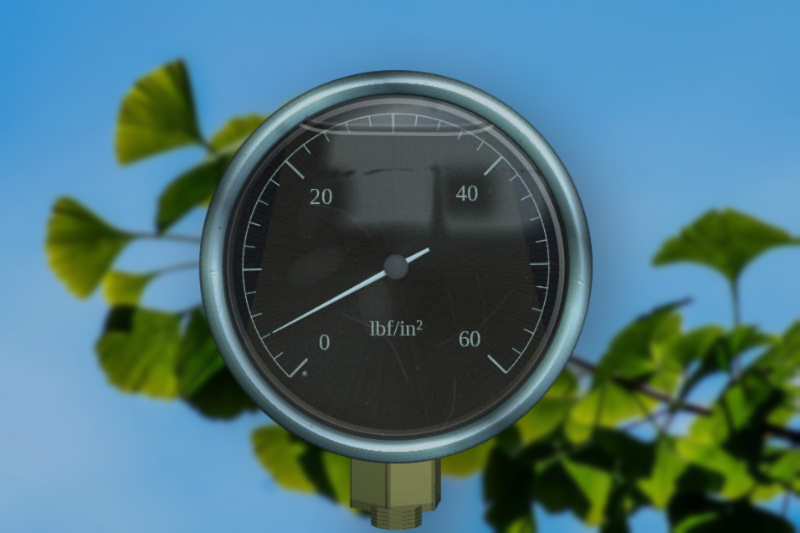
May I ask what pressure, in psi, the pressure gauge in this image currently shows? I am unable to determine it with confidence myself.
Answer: 4 psi
